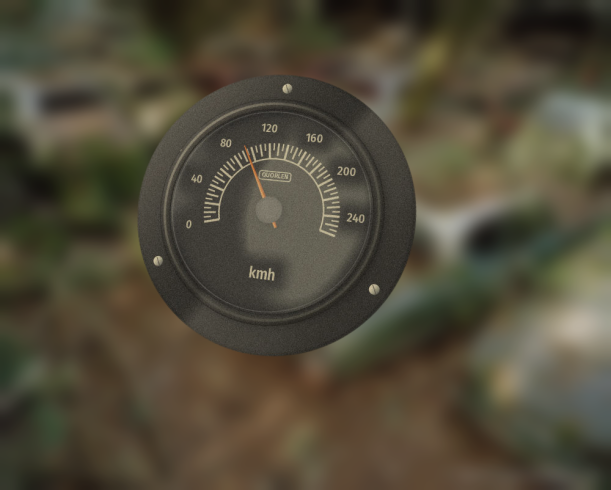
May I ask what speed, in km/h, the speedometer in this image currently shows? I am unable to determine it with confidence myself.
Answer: 95 km/h
